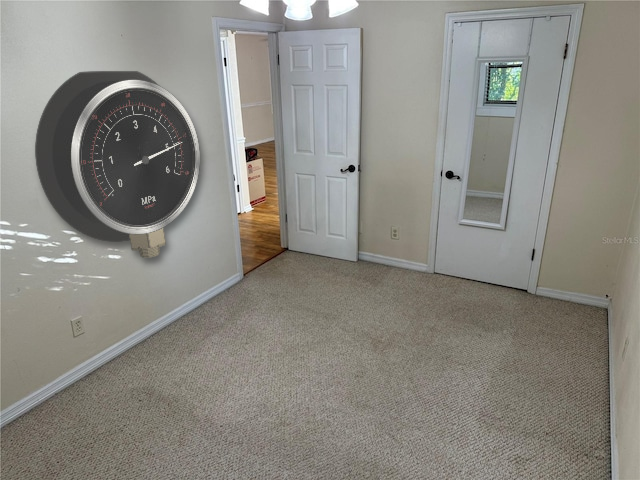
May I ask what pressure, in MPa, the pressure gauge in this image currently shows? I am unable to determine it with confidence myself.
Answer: 5 MPa
